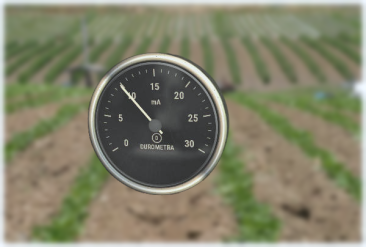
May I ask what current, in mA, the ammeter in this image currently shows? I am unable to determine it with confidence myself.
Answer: 10 mA
